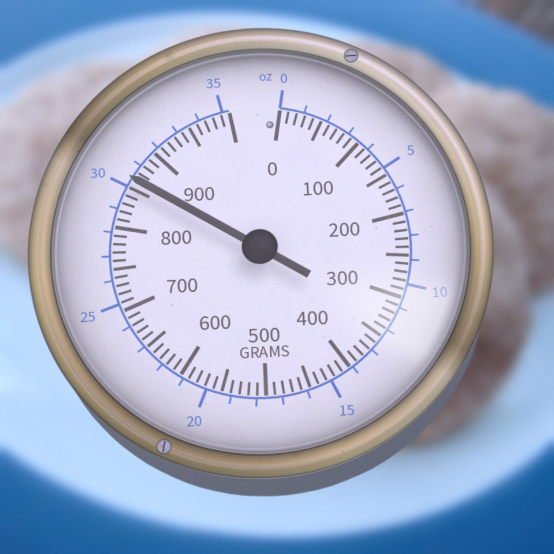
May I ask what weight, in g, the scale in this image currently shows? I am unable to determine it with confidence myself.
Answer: 860 g
